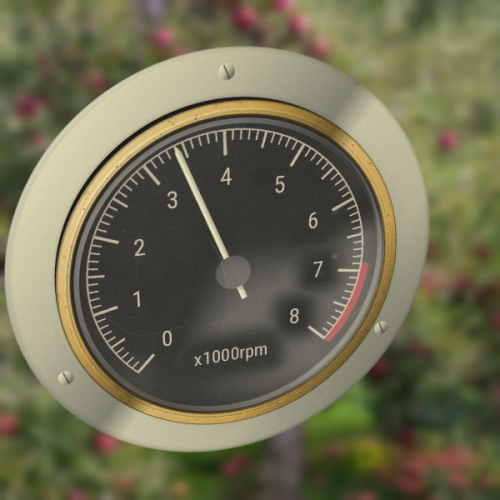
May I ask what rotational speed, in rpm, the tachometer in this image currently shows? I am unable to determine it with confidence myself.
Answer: 3400 rpm
